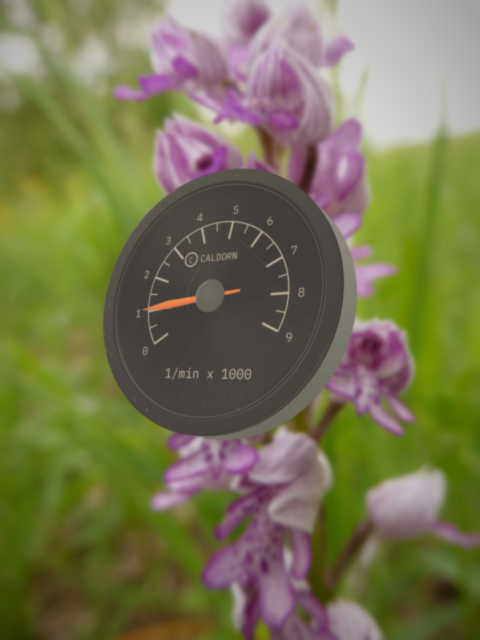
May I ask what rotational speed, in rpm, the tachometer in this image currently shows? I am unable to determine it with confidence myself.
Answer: 1000 rpm
